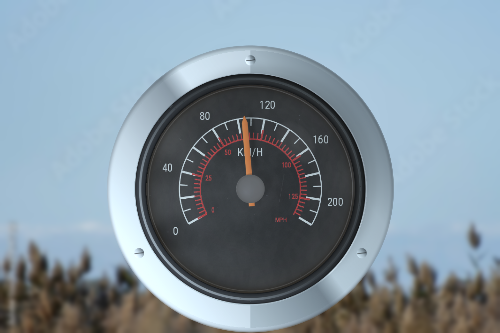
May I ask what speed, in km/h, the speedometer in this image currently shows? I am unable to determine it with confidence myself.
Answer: 105 km/h
